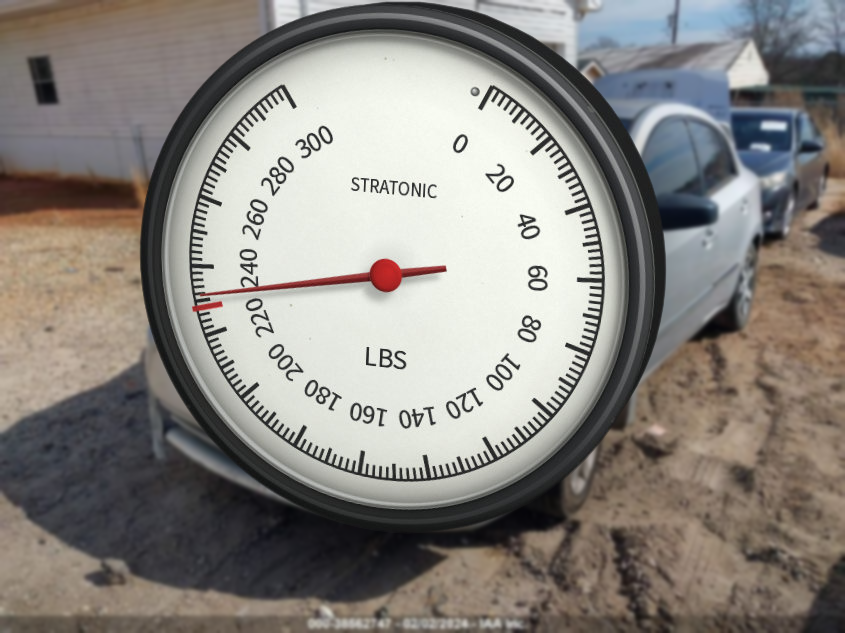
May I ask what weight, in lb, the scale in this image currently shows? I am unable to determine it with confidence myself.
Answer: 232 lb
